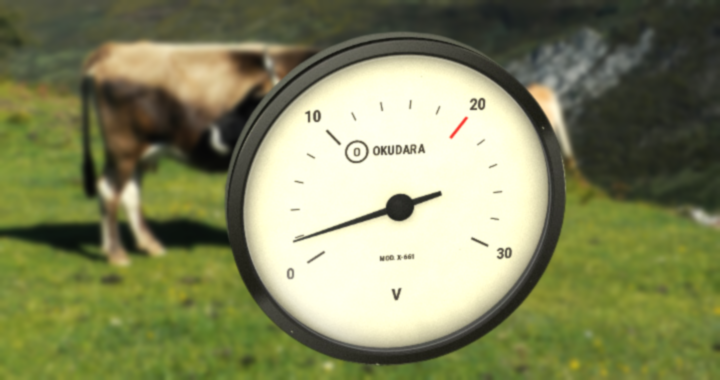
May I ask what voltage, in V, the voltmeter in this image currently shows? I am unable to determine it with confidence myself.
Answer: 2 V
